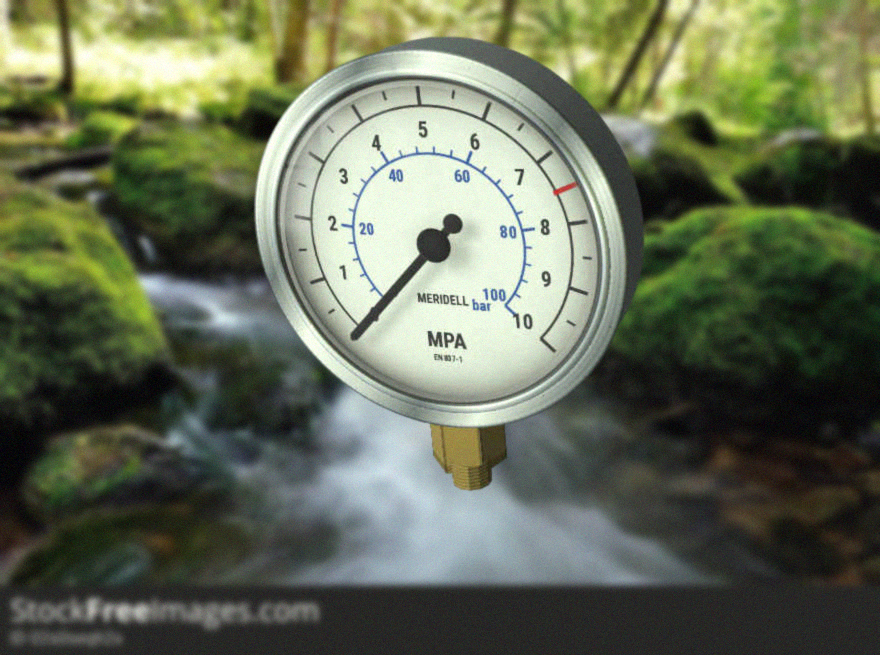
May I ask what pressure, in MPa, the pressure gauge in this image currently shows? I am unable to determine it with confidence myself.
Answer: 0 MPa
